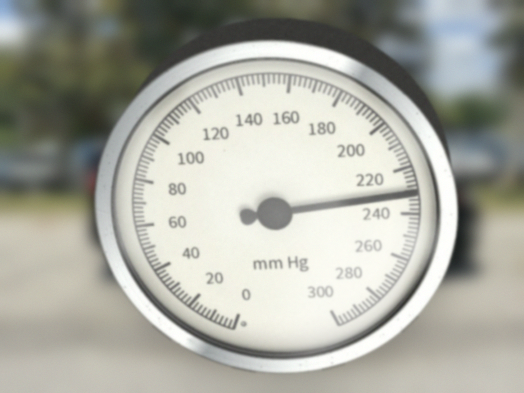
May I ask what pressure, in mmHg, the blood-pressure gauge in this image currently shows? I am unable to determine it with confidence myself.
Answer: 230 mmHg
